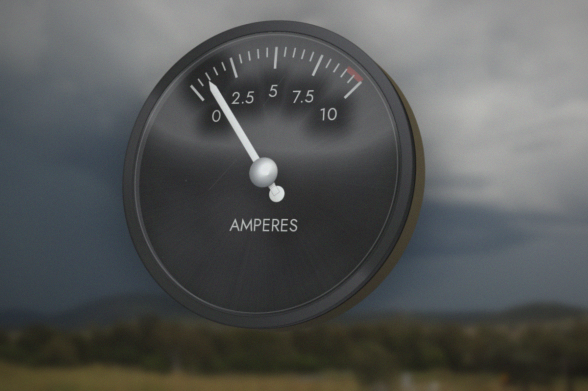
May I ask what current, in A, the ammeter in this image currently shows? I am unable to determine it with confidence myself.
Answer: 1 A
